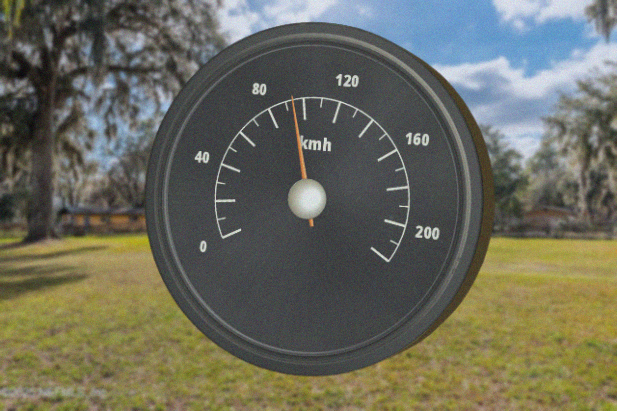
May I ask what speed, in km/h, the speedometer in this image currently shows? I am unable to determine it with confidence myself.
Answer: 95 km/h
